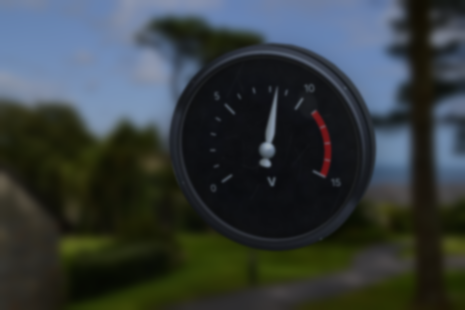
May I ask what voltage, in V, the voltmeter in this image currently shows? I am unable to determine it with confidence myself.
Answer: 8.5 V
